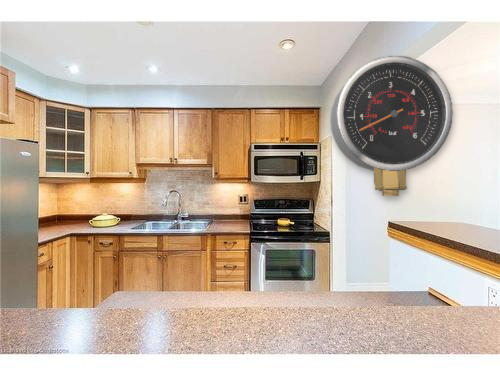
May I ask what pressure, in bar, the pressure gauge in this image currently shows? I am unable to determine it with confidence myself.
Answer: 0.5 bar
